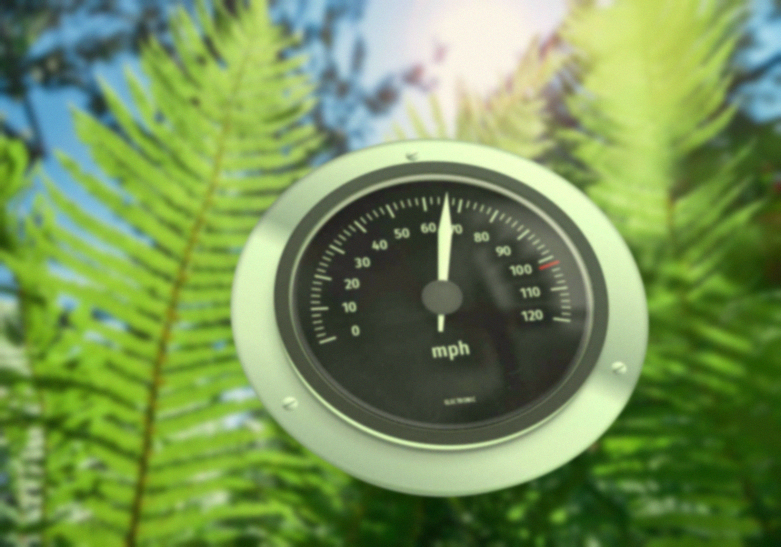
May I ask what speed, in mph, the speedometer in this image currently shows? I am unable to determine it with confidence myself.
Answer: 66 mph
